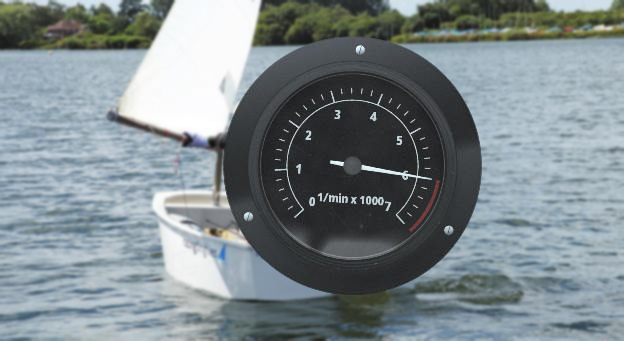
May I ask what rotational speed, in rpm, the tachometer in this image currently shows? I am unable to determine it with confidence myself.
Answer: 6000 rpm
